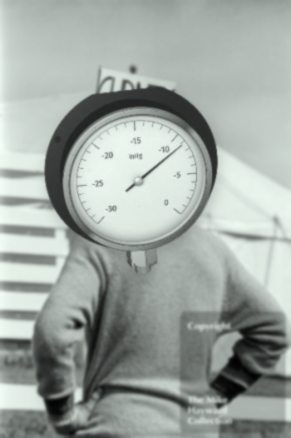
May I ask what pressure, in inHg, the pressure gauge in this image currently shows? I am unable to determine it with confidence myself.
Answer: -9 inHg
